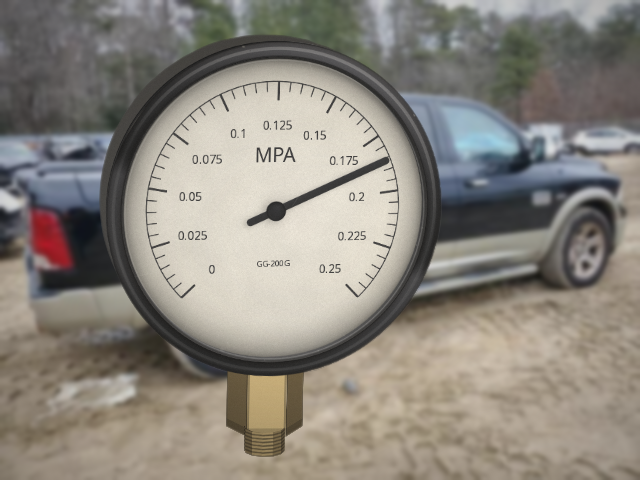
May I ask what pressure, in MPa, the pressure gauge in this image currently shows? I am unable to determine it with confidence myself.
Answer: 0.185 MPa
